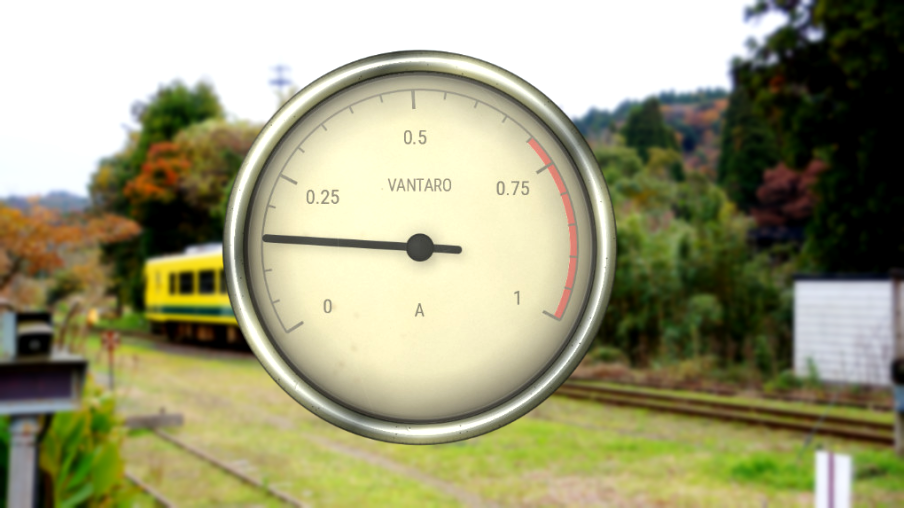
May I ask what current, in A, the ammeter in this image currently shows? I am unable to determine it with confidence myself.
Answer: 0.15 A
